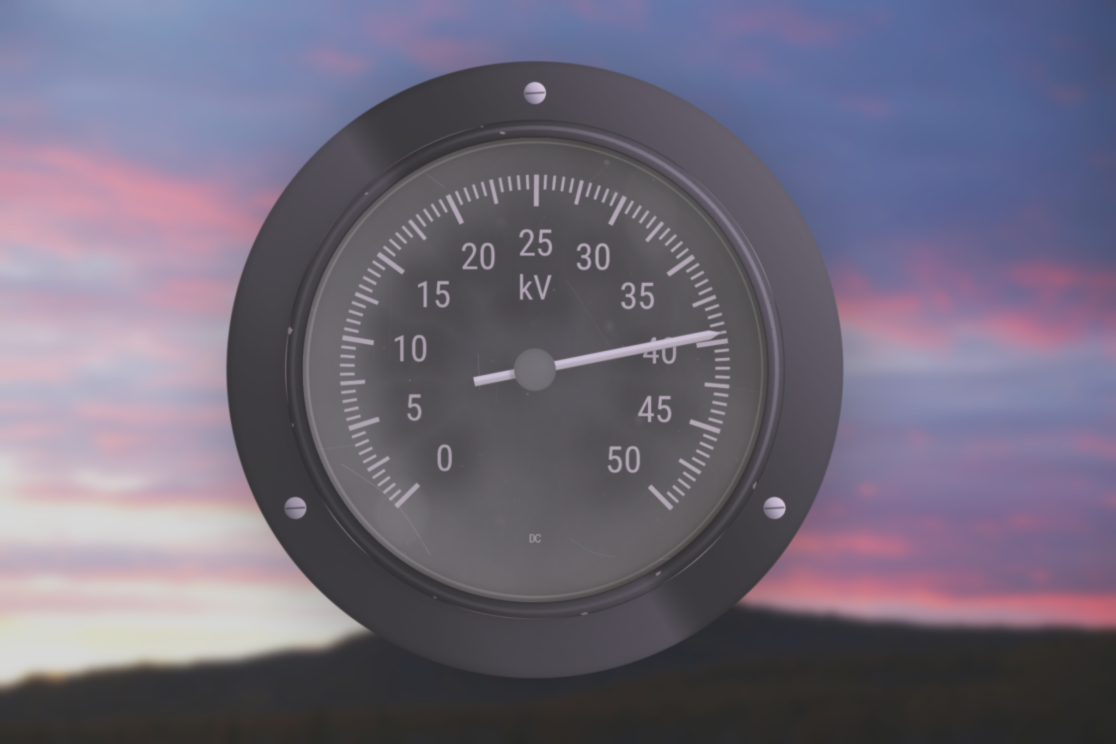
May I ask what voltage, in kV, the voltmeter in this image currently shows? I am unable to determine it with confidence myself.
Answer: 39.5 kV
